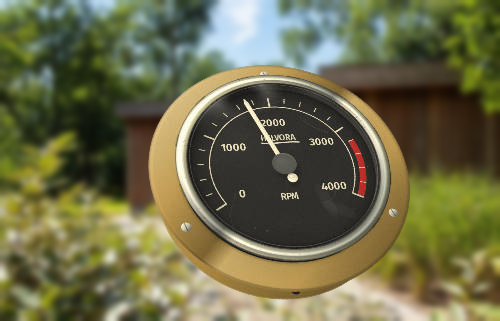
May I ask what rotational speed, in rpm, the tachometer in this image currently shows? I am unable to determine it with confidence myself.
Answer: 1700 rpm
